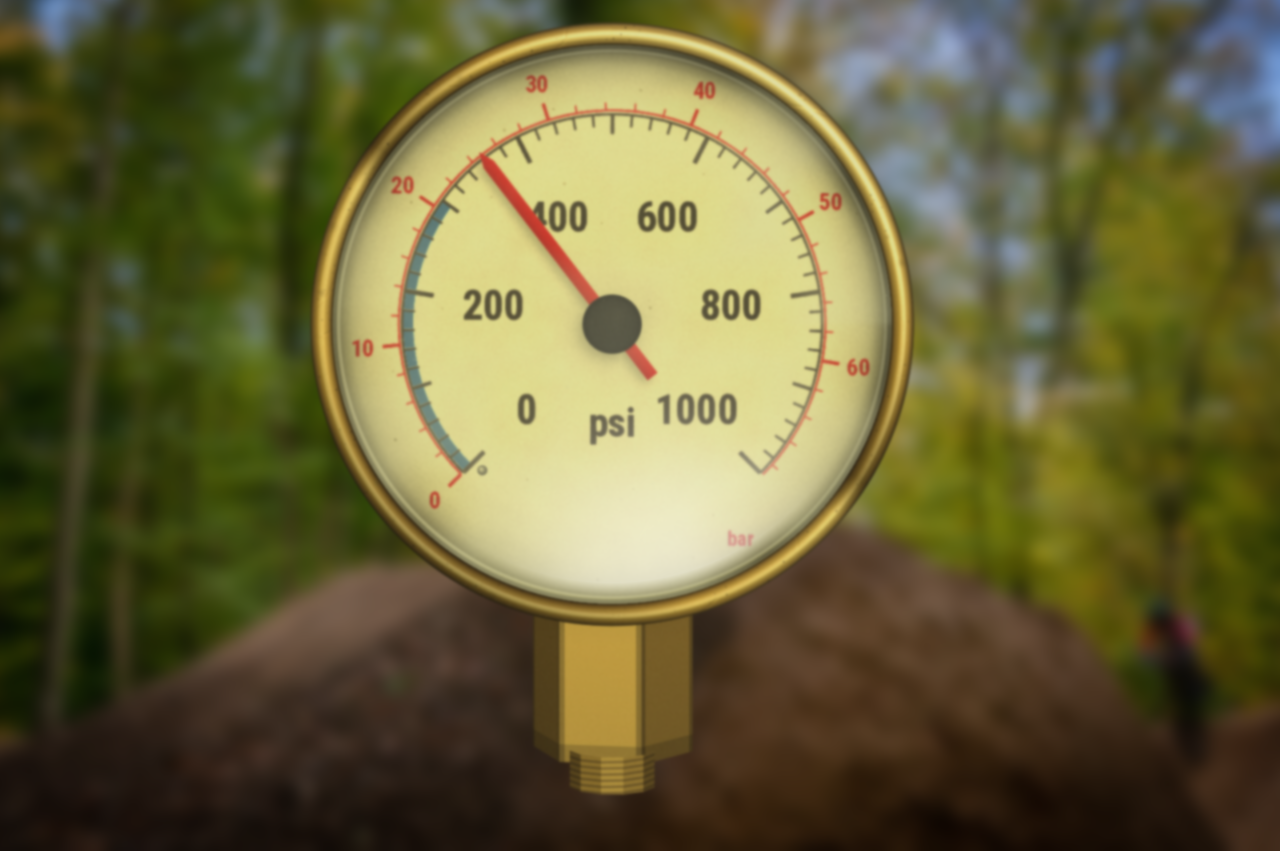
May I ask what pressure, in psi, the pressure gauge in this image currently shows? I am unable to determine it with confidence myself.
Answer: 360 psi
